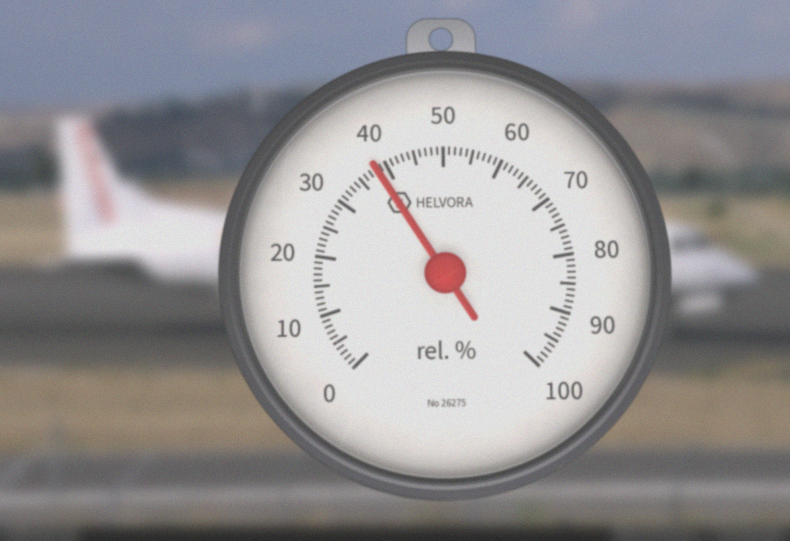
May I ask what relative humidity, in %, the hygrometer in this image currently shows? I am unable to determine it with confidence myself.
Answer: 38 %
